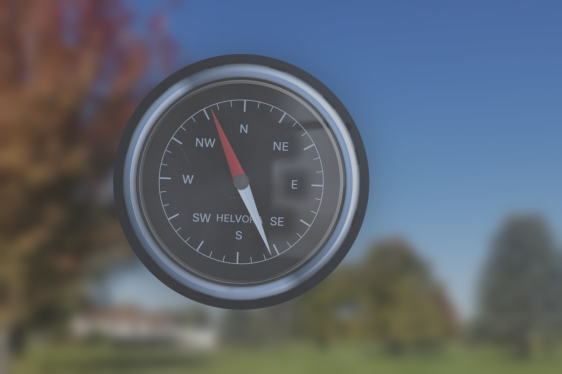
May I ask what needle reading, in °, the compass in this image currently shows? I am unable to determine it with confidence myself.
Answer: 335 °
